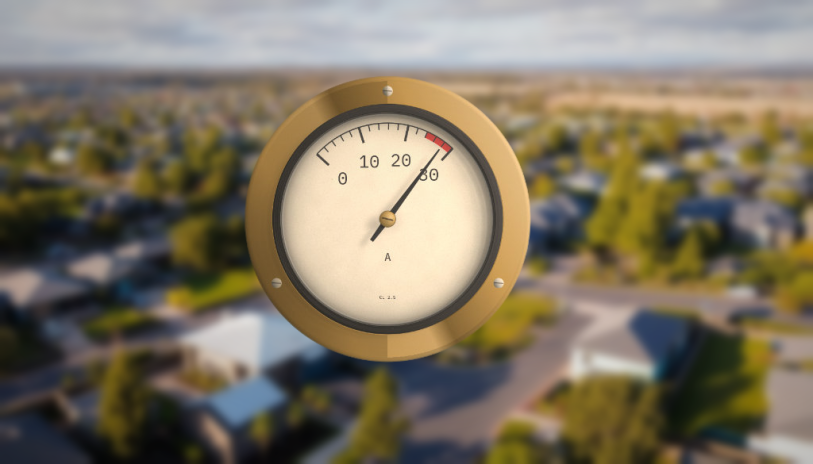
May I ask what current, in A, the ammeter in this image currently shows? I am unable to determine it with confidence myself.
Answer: 28 A
